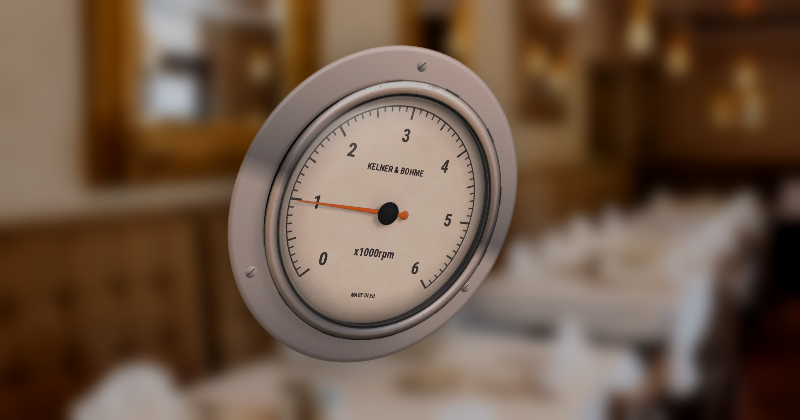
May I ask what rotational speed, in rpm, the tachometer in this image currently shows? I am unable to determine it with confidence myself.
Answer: 1000 rpm
